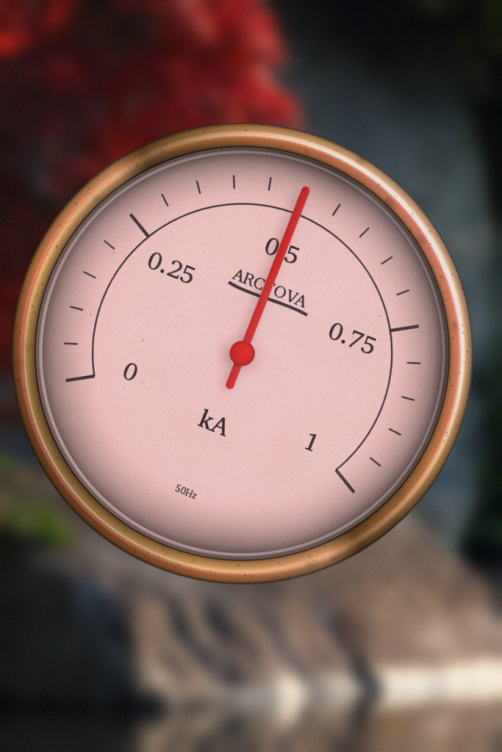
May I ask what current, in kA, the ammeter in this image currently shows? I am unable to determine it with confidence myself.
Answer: 0.5 kA
